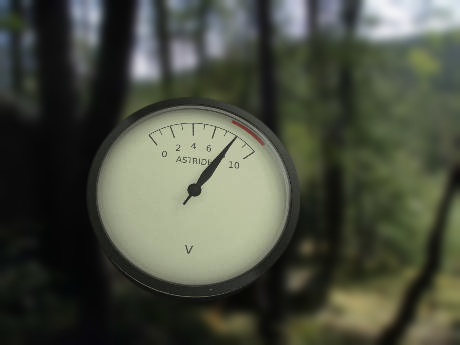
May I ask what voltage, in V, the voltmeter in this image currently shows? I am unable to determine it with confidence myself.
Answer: 8 V
